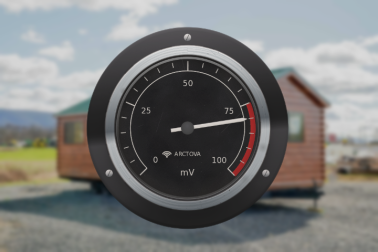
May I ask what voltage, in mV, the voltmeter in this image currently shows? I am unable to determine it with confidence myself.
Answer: 80 mV
